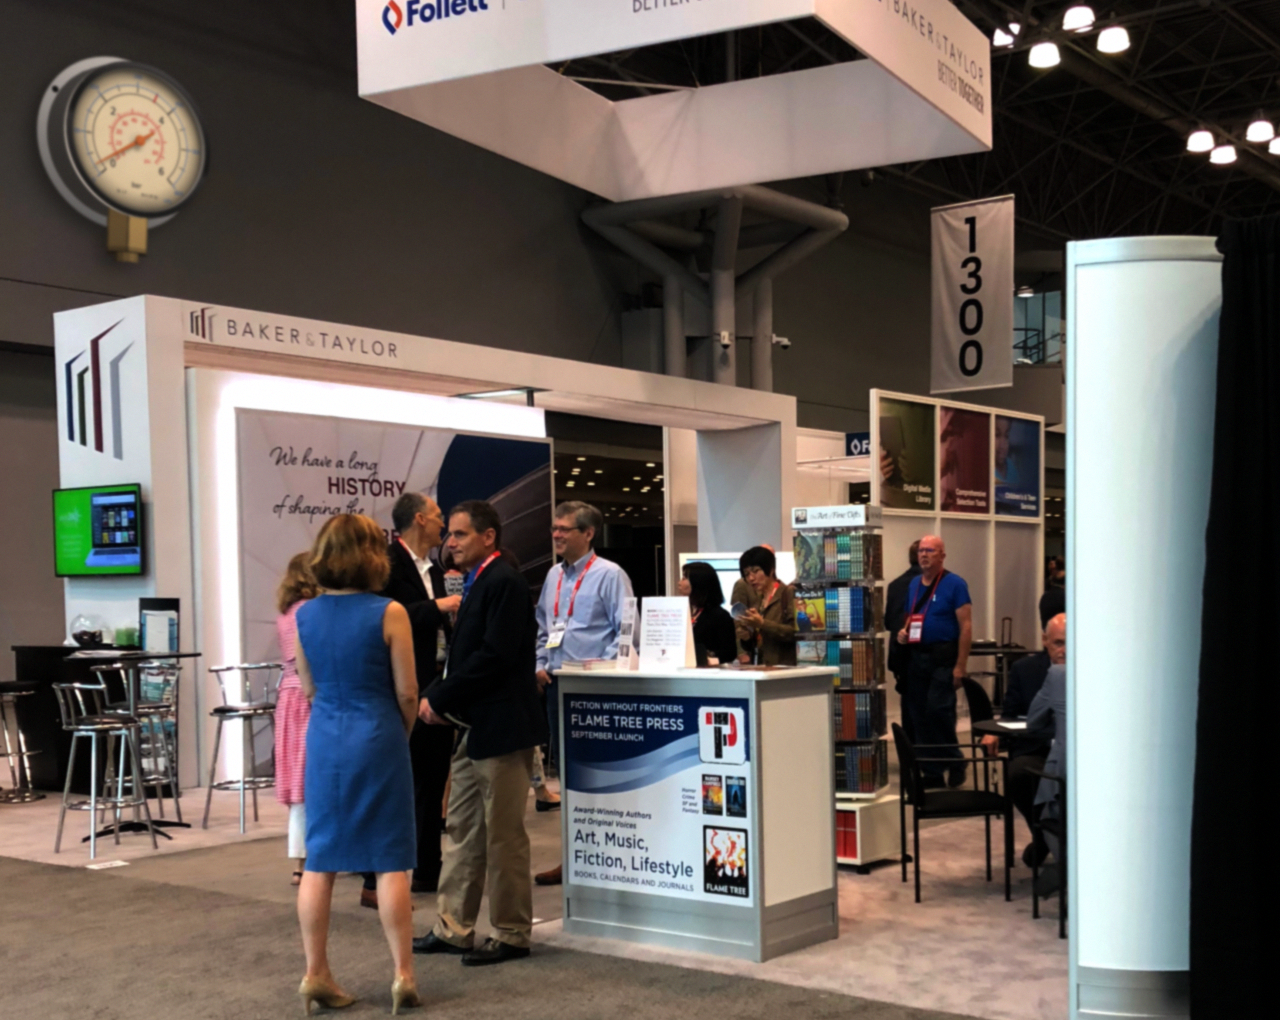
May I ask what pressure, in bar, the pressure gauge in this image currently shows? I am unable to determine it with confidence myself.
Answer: 0.25 bar
